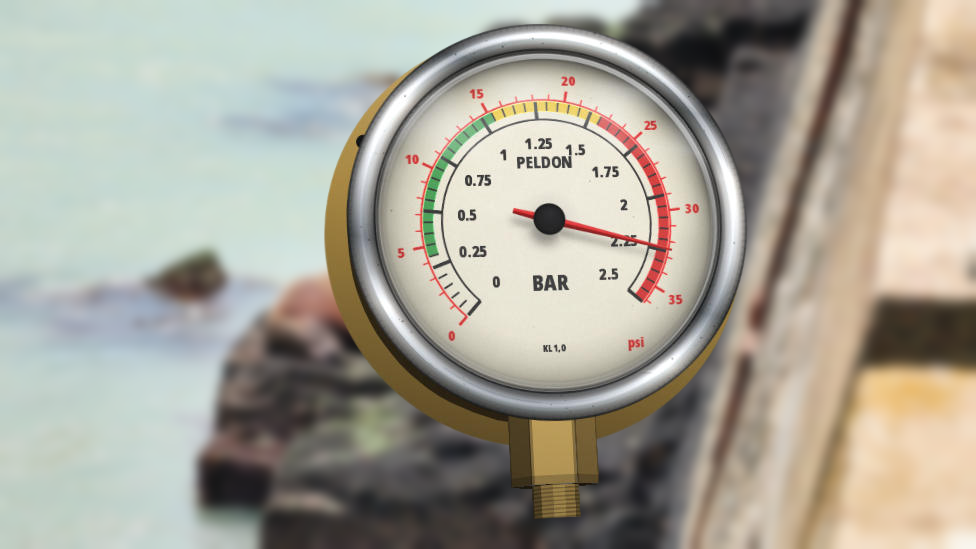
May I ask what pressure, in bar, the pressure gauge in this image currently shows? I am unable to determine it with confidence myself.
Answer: 2.25 bar
